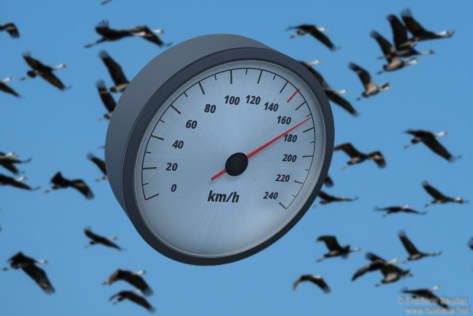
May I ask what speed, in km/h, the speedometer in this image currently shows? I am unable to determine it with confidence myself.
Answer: 170 km/h
